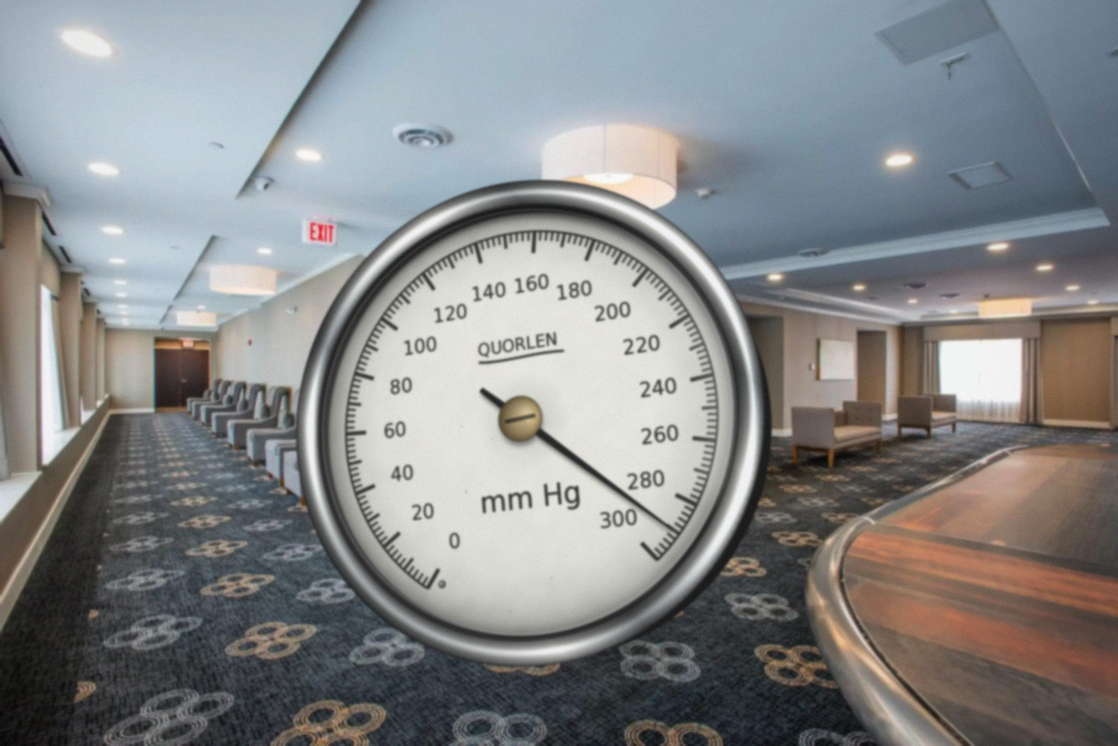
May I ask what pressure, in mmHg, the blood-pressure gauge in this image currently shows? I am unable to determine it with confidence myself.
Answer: 290 mmHg
